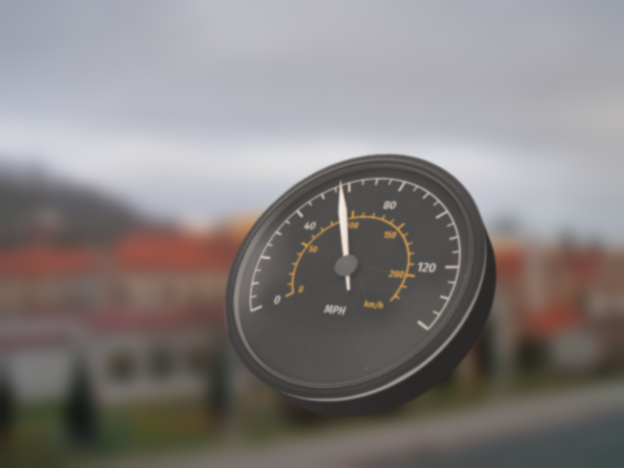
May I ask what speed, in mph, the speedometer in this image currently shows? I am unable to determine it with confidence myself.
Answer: 57.5 mph
